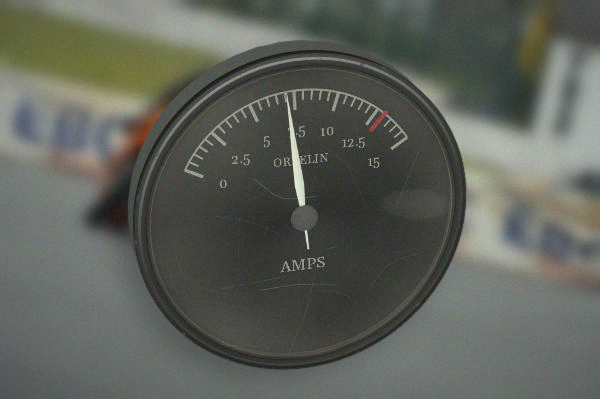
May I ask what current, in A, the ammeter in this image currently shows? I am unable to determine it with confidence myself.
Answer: 7 A
